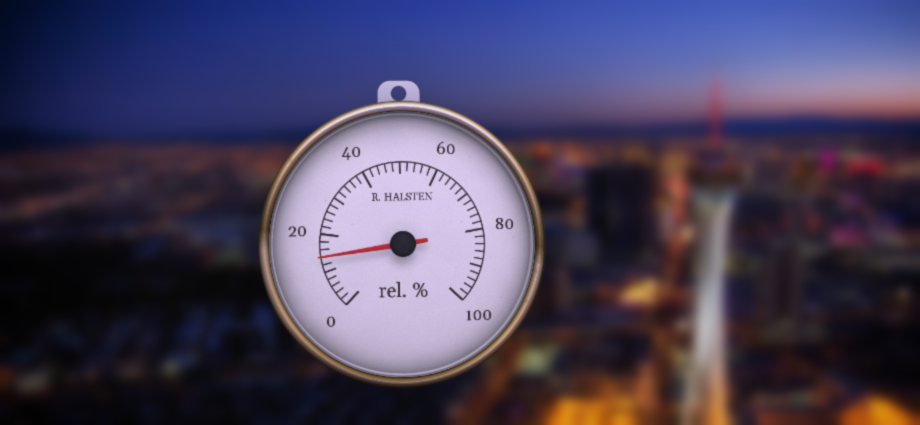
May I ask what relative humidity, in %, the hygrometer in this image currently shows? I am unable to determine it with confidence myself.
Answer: 14 %
